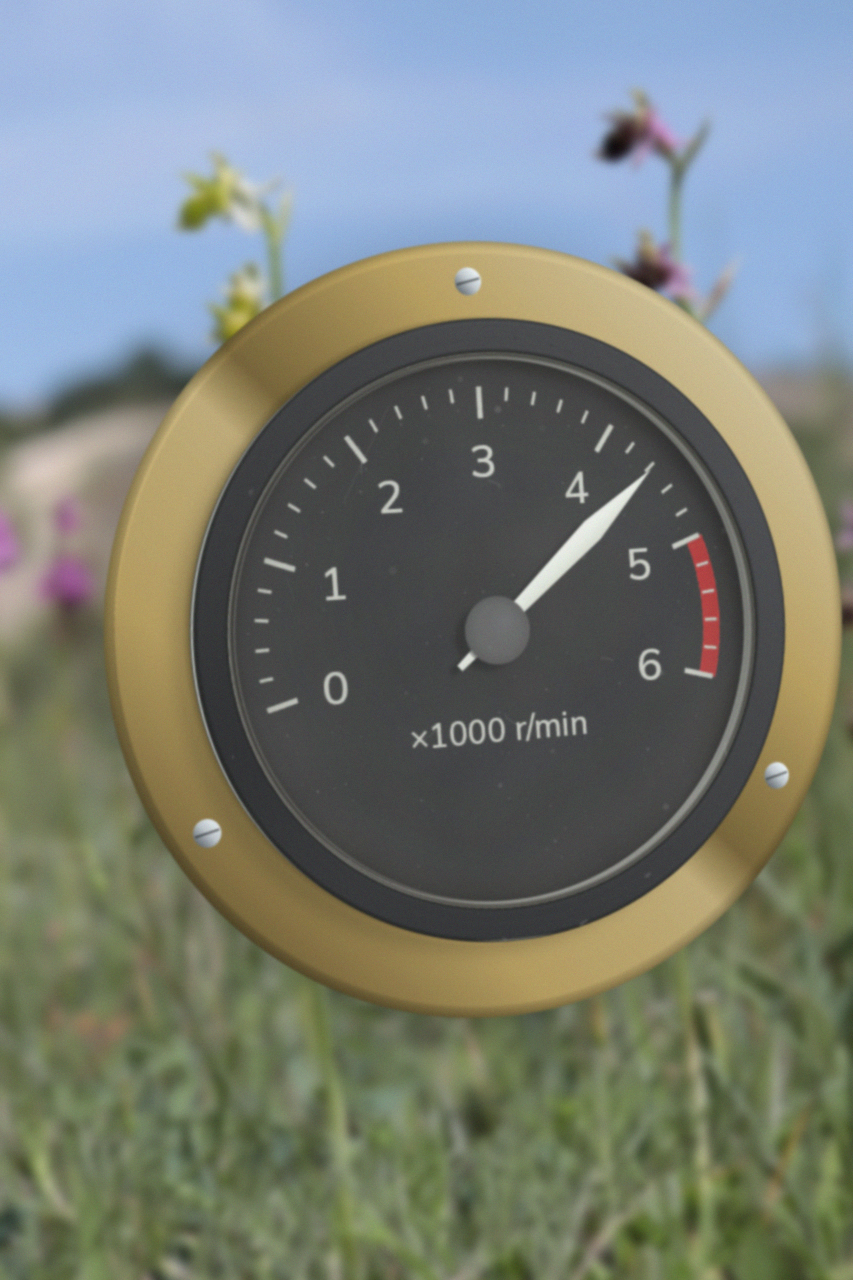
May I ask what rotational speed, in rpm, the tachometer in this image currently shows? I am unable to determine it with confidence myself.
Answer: 4400 rpm
